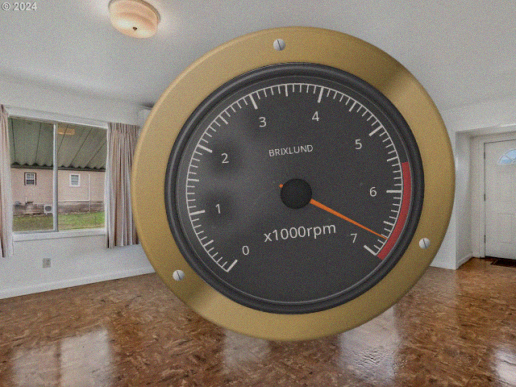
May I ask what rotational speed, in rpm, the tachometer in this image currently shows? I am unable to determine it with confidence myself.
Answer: 6700 rpm
